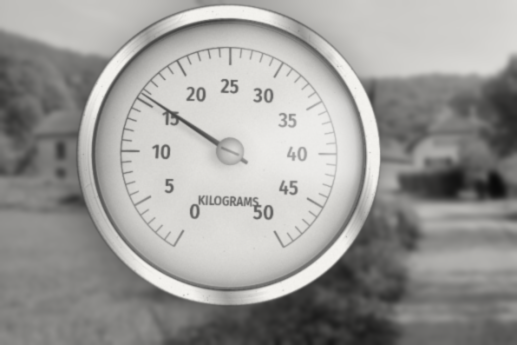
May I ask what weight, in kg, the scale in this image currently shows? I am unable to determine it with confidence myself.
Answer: 15.5 kg
